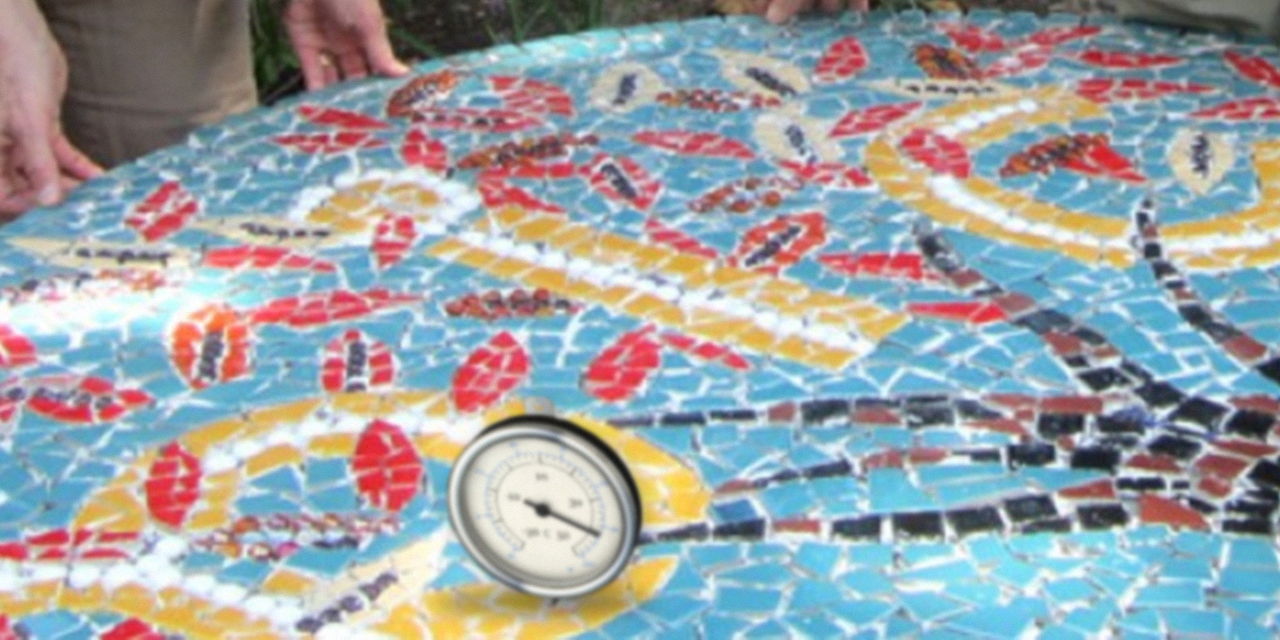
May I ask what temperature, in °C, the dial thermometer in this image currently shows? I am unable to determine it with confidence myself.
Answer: 40 °C
